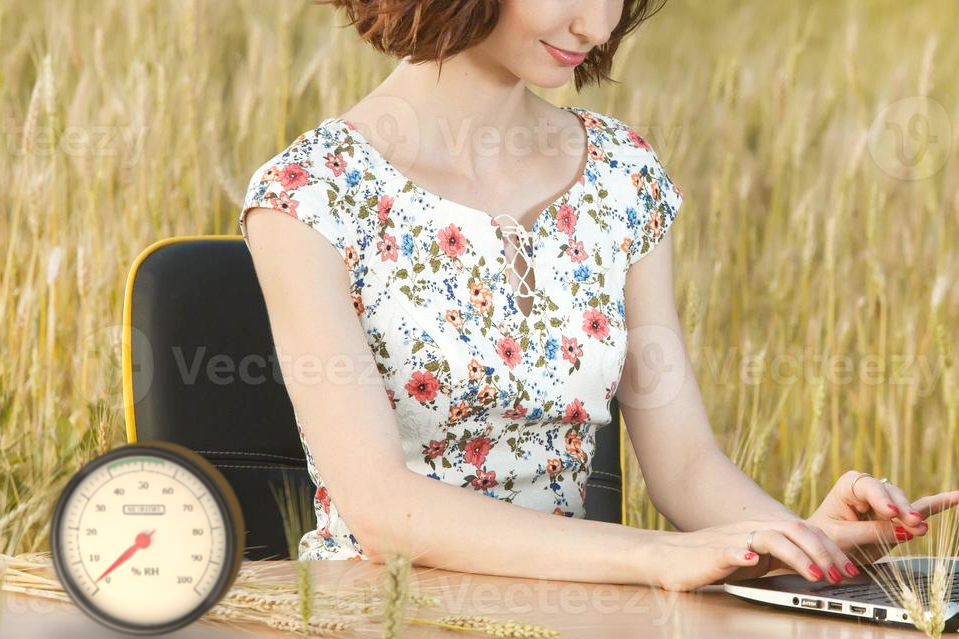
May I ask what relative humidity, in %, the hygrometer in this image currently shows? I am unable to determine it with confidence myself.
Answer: 2 %
